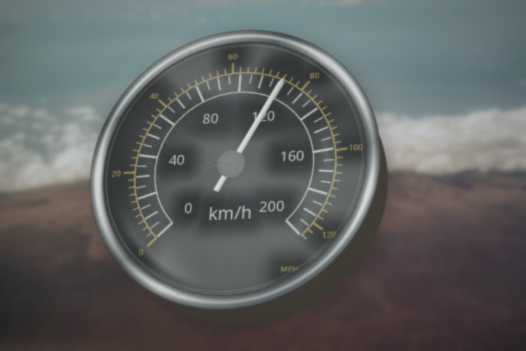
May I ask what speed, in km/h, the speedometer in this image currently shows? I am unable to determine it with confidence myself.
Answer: 120 km/h
